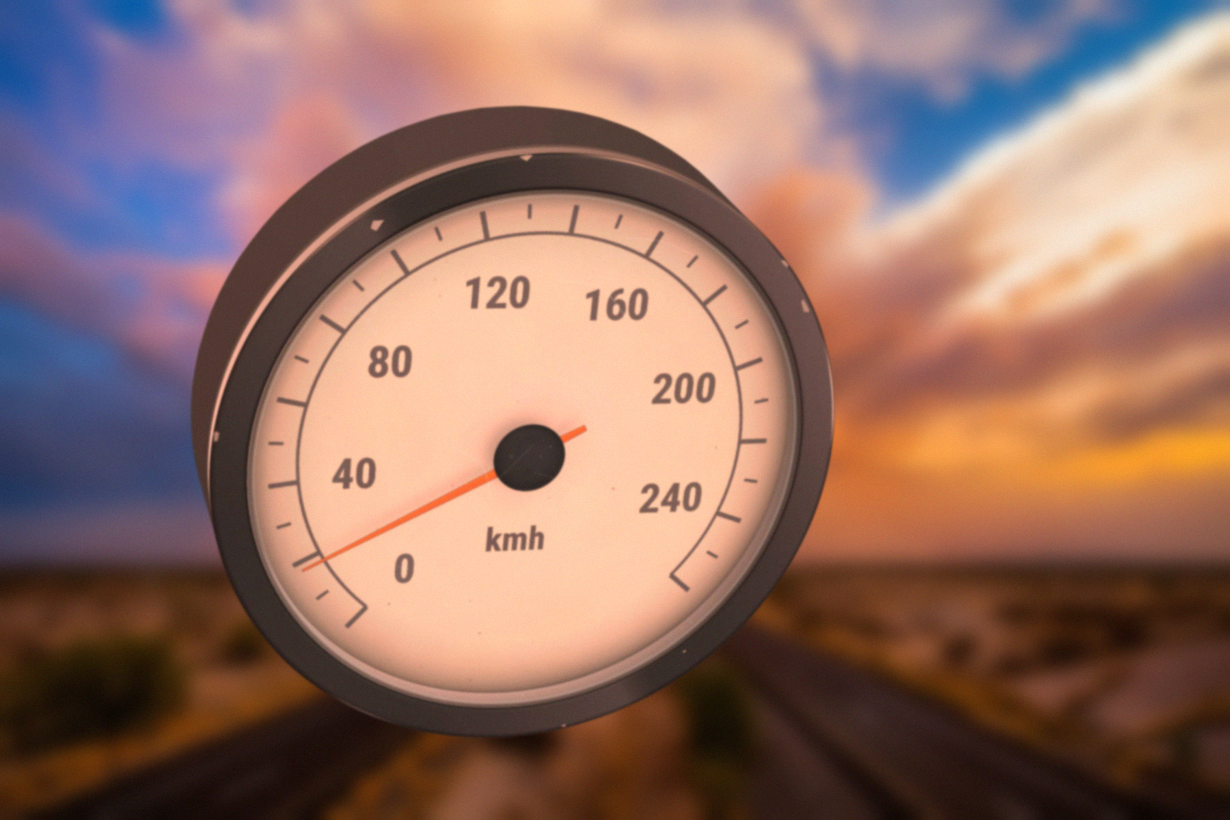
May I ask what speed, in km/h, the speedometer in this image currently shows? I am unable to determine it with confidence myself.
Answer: 20 km/h
